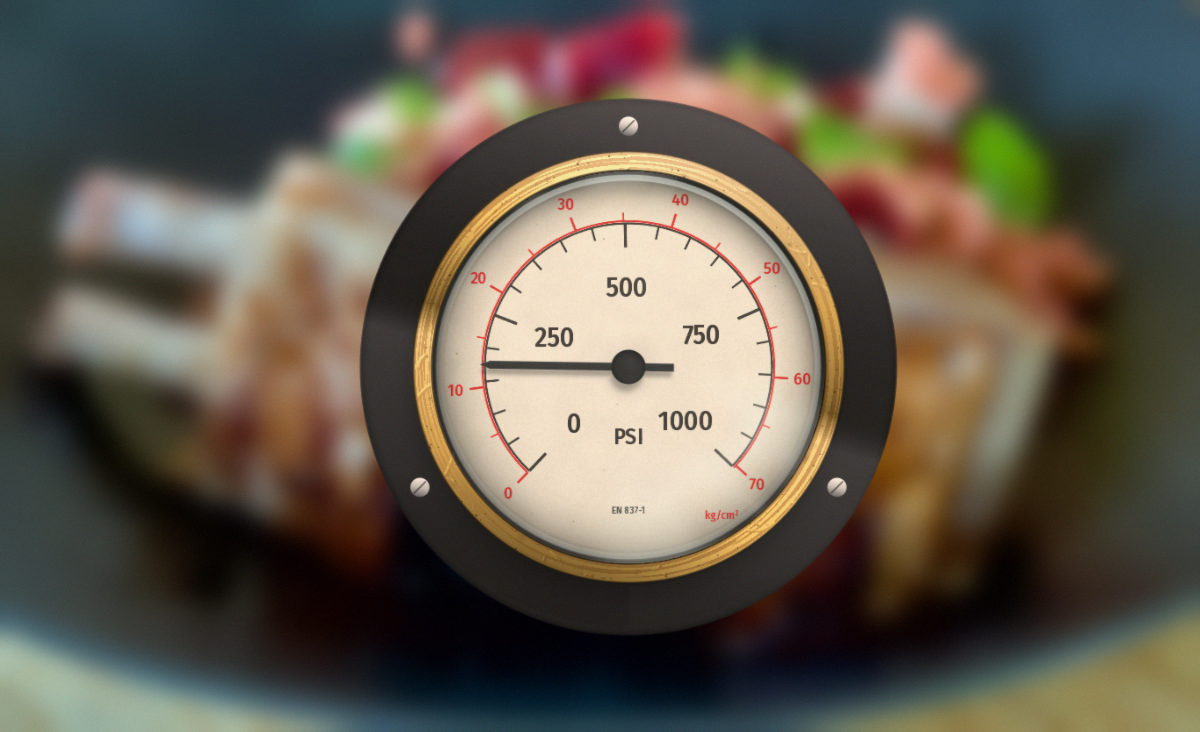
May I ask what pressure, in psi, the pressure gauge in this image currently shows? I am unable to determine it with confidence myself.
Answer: 175 psi
